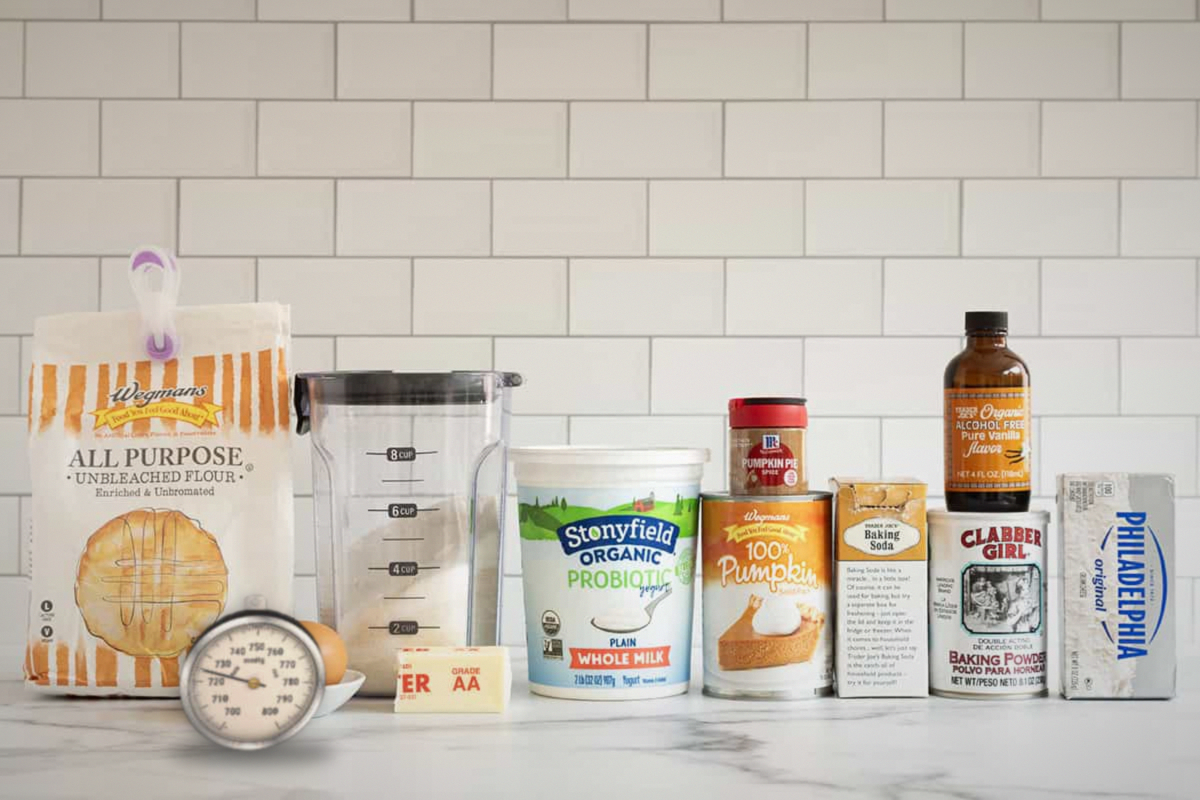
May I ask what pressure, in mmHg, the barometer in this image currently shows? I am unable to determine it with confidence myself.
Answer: 725 mmHg
